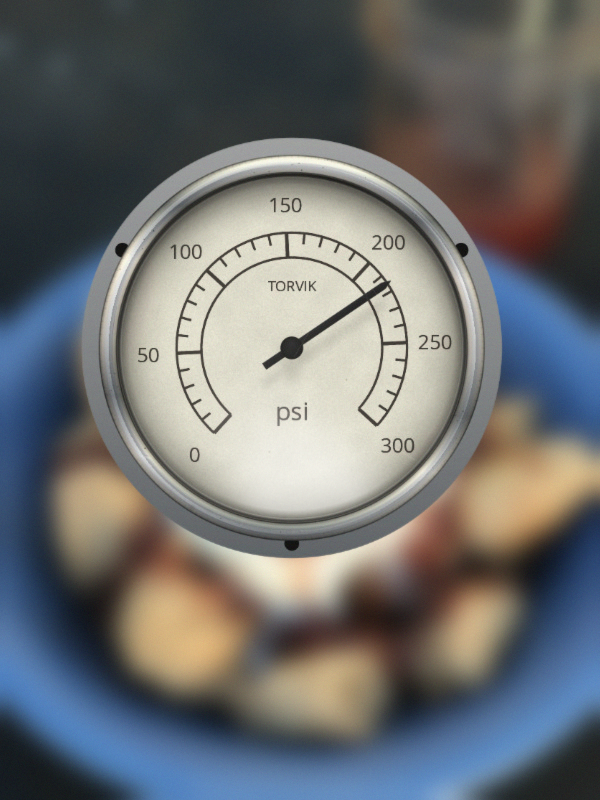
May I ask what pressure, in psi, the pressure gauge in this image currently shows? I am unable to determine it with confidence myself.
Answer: 215 psi
